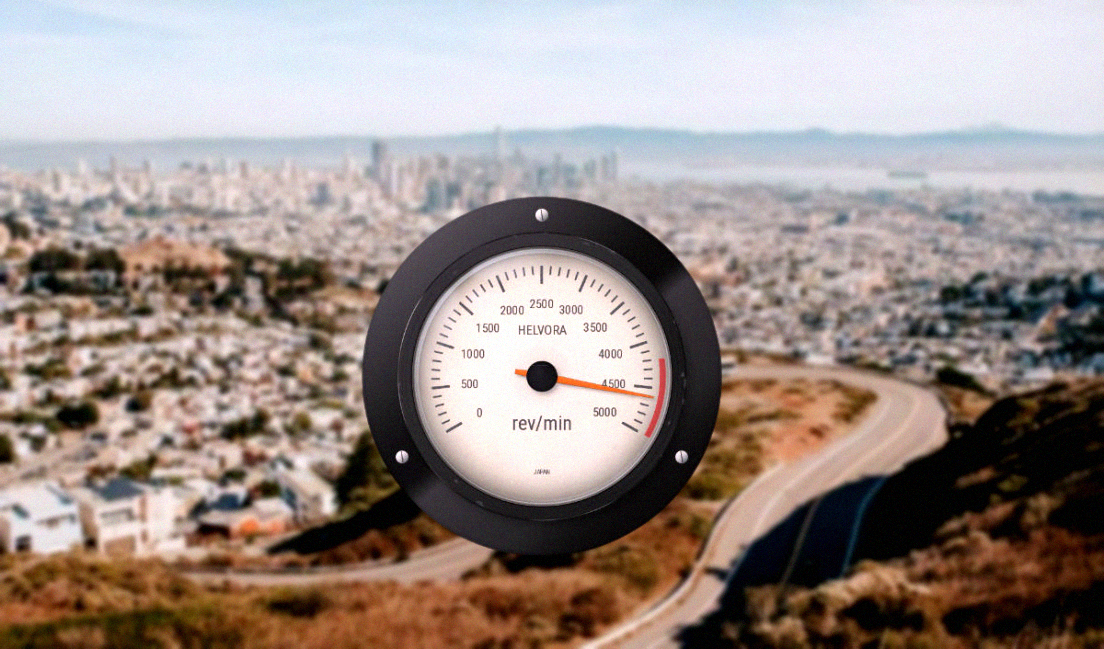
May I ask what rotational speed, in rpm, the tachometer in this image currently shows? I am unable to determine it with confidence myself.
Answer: 4600 rpm
